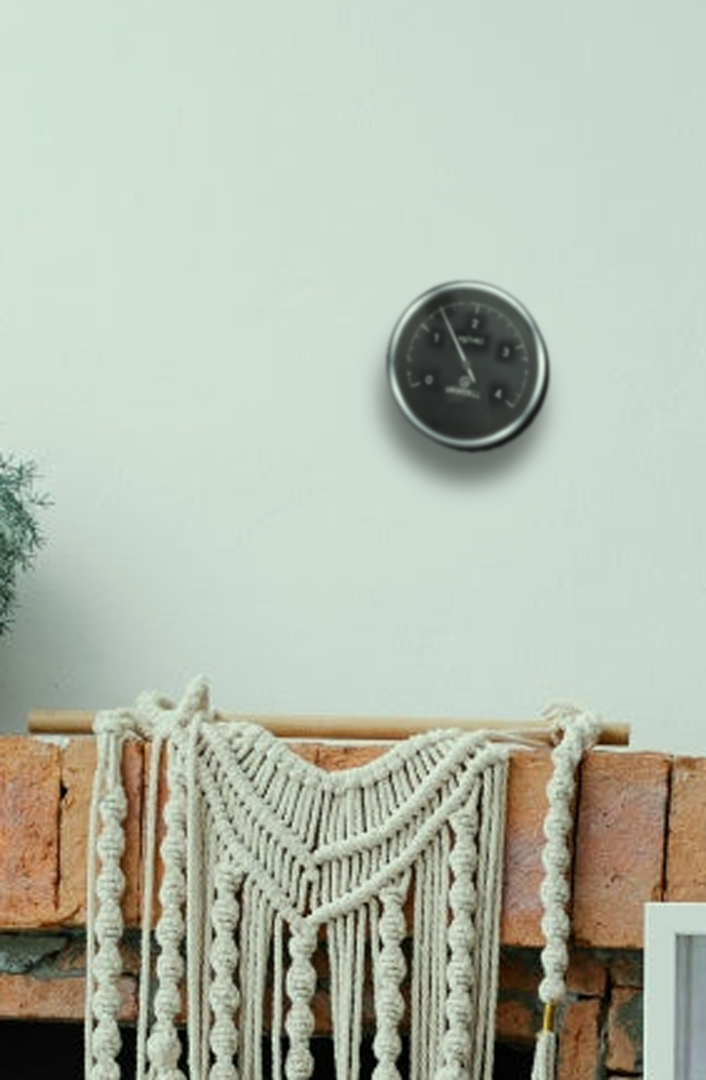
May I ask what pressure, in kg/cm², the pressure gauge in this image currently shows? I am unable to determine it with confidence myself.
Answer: 1.4 kg/cm²
